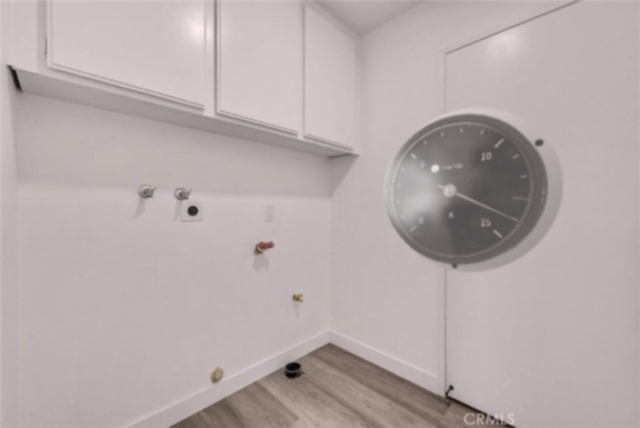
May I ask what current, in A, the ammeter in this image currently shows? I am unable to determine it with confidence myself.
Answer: 14 A
